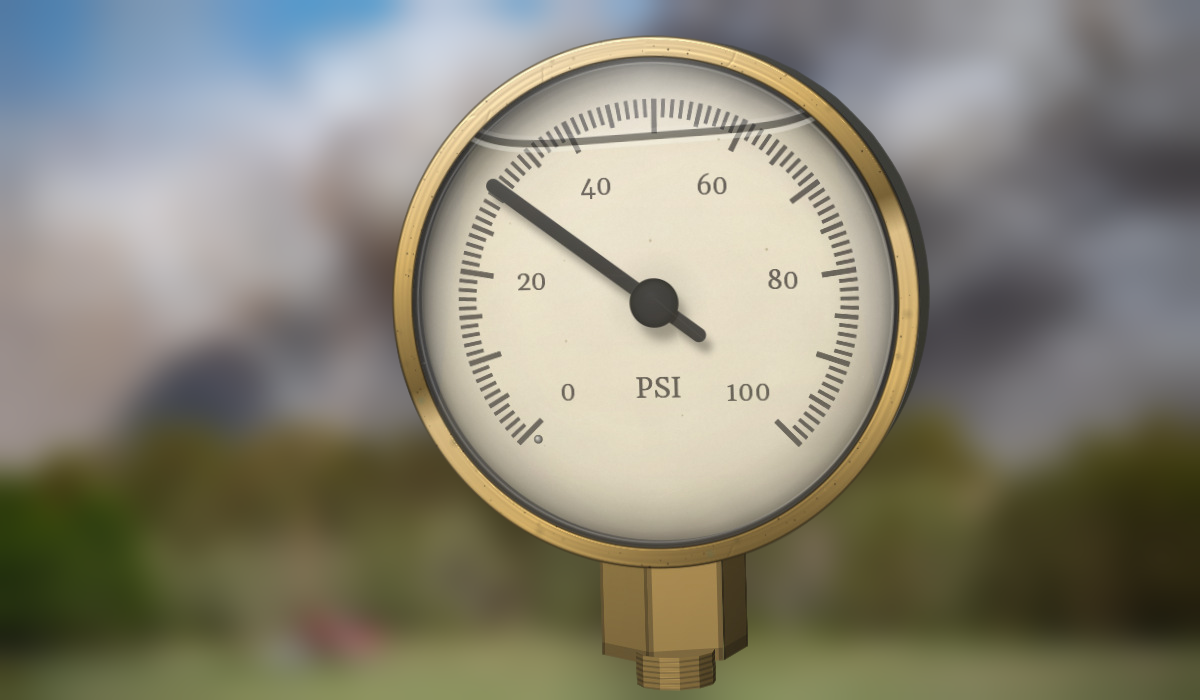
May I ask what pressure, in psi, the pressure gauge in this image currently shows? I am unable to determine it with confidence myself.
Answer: 30 psi
